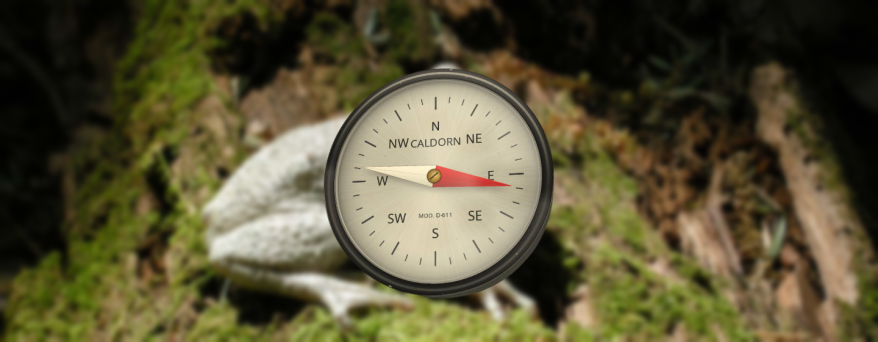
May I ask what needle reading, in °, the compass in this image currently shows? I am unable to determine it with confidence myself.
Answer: 100 °
